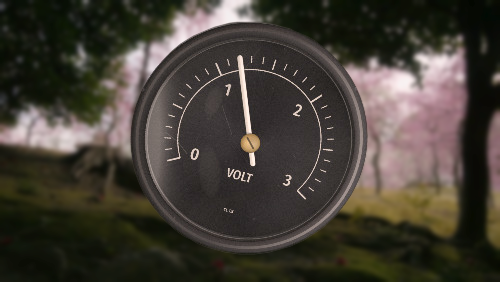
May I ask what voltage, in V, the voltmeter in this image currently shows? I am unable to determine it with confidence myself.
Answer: 1.2 V
